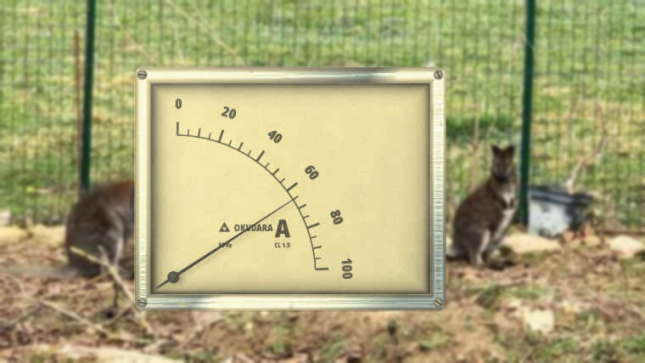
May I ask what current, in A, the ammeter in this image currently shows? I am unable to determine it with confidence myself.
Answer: 65 A
